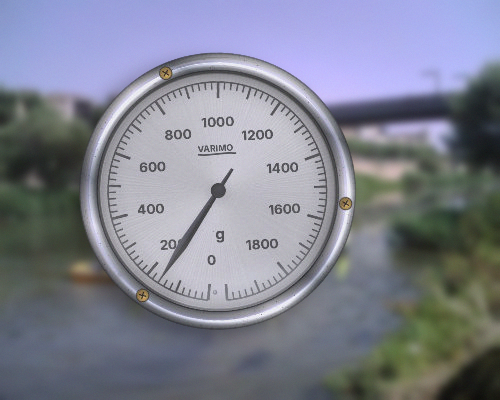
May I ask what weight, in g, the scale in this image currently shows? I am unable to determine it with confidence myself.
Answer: 160 g
